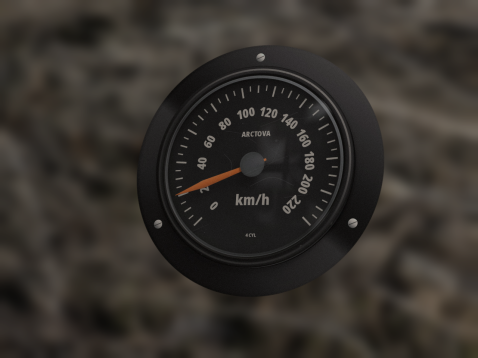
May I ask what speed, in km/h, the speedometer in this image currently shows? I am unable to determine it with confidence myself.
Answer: 20 km/h
